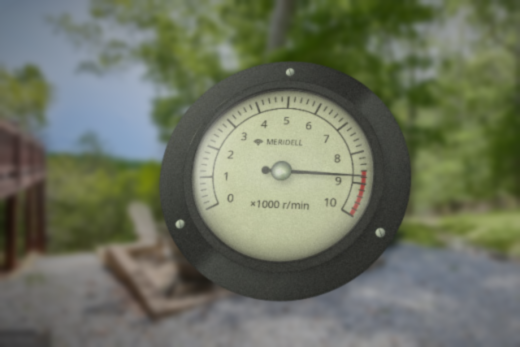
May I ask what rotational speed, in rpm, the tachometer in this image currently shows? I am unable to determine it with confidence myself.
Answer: 8800 rpm
